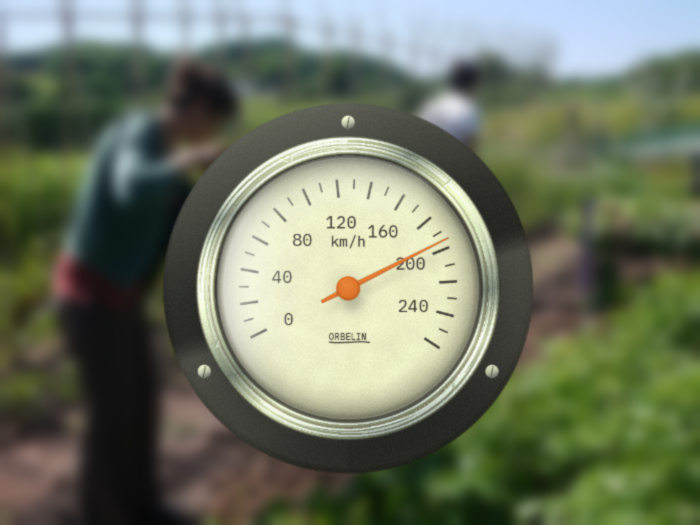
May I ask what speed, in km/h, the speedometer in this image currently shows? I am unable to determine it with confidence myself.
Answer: 195 km/h
